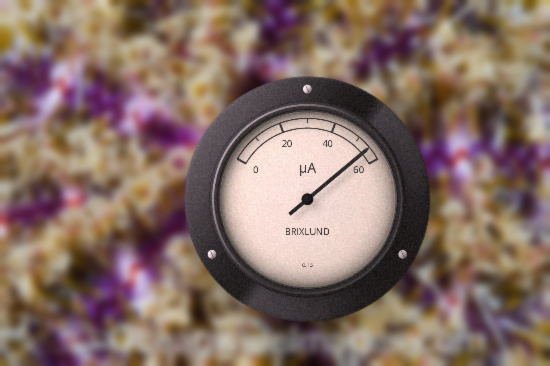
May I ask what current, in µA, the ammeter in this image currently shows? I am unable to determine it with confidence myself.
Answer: 55 µA
